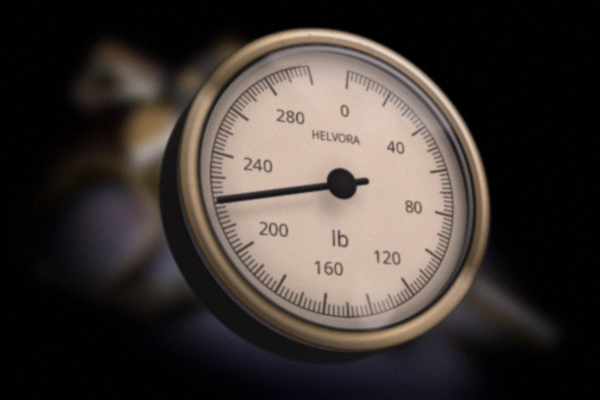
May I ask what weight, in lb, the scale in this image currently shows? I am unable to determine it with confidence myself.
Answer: 220 lb
